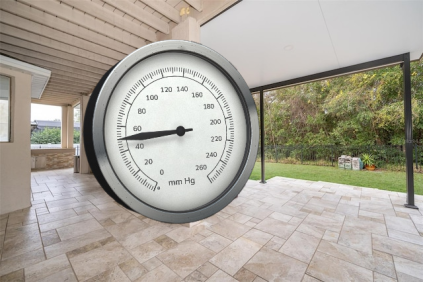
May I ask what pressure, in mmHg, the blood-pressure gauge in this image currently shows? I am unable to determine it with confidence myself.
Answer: 50 mmHg
